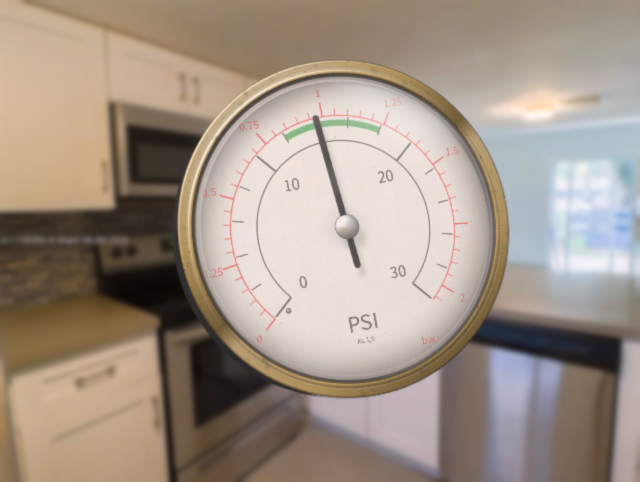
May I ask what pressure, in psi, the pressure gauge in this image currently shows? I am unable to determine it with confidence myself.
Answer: 14 psi
